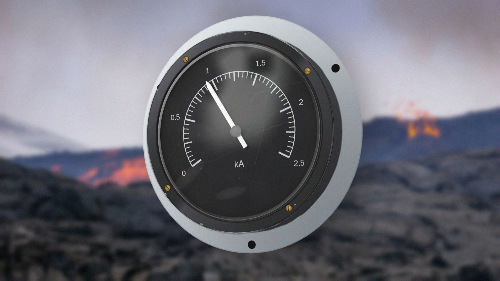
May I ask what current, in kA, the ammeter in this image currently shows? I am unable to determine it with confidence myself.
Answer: 0.95 kA
